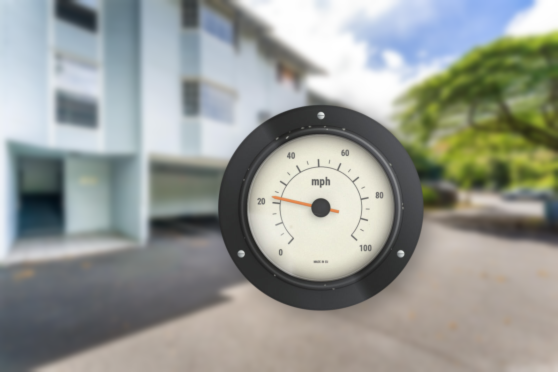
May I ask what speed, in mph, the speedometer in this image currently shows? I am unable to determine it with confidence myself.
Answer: 22.5 mph
